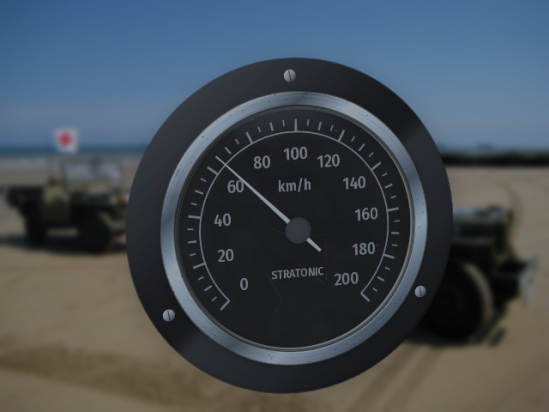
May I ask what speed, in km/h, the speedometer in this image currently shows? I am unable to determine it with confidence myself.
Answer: 65 km/h
